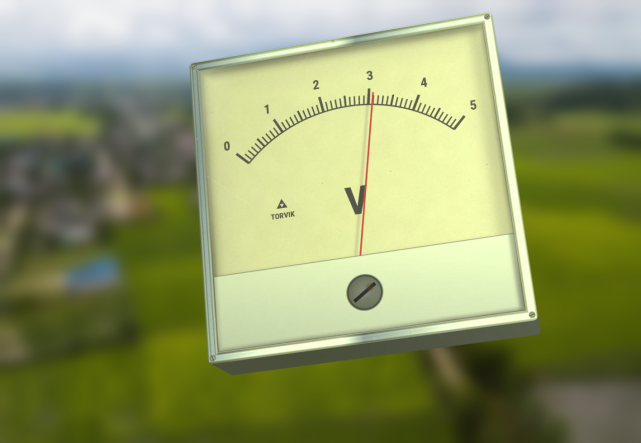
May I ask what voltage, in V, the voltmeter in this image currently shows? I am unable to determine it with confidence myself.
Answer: 3.1 V
